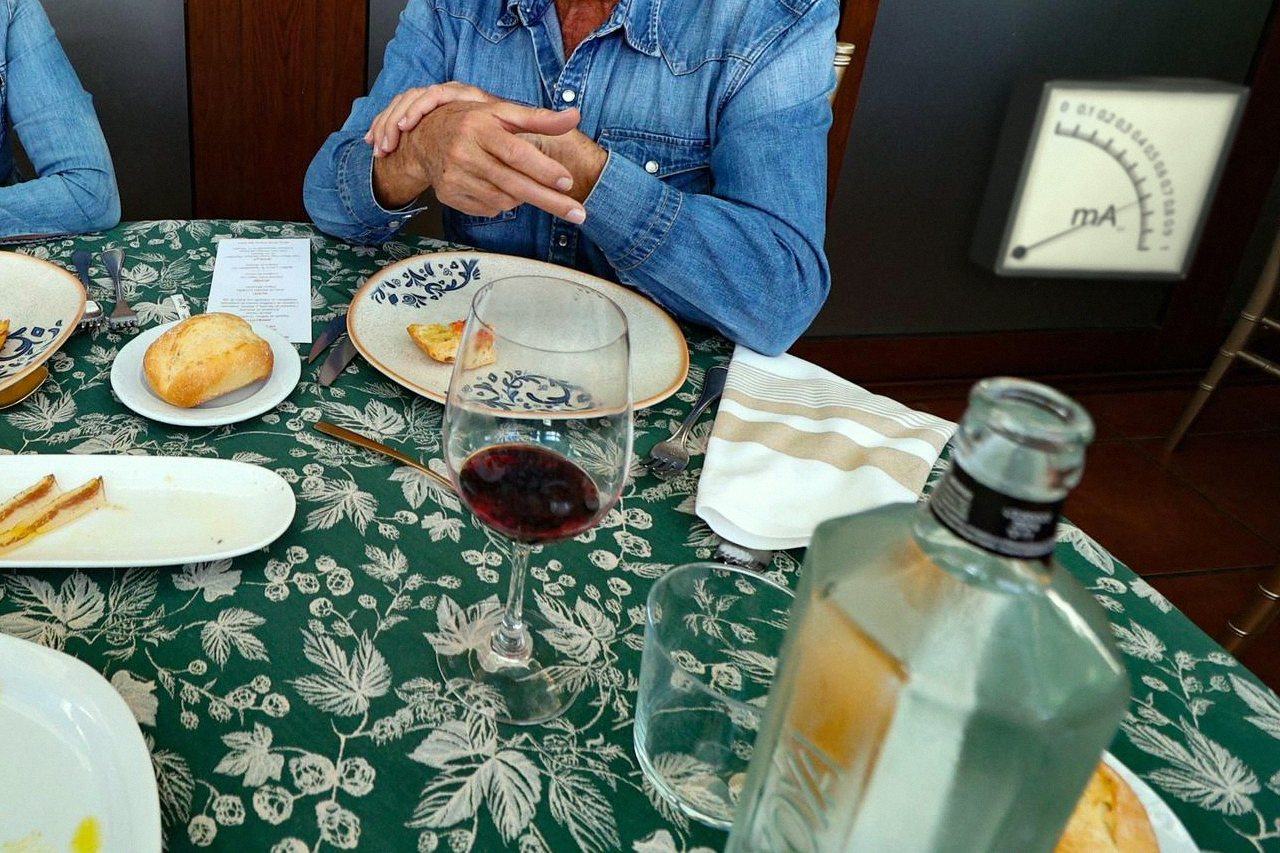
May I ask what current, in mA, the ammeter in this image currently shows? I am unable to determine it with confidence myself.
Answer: 0.7 mA
